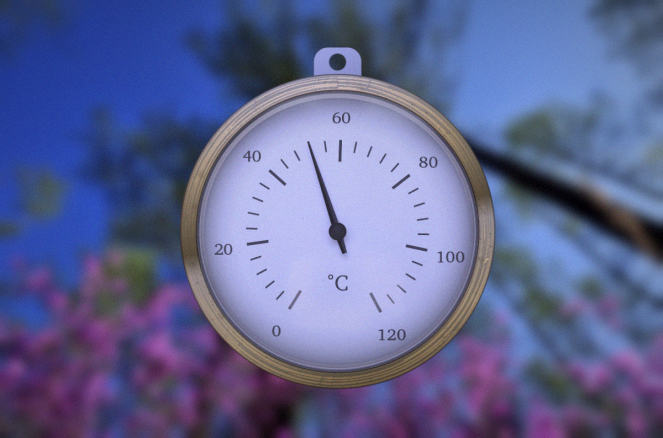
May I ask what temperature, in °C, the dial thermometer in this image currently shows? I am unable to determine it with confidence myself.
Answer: 52 °C
